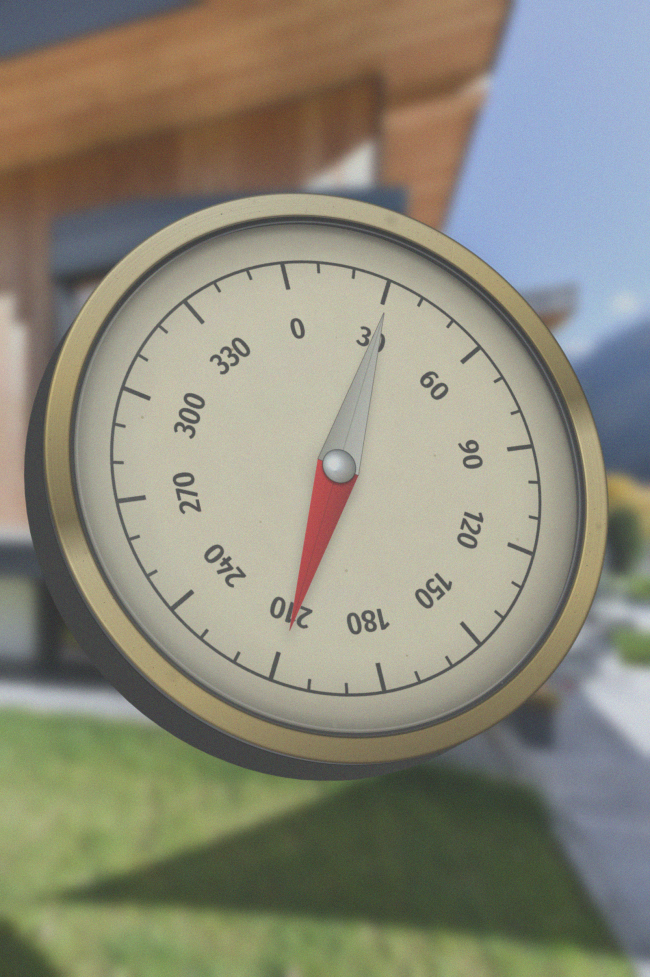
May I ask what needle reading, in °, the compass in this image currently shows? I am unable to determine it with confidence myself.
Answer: 210 °
